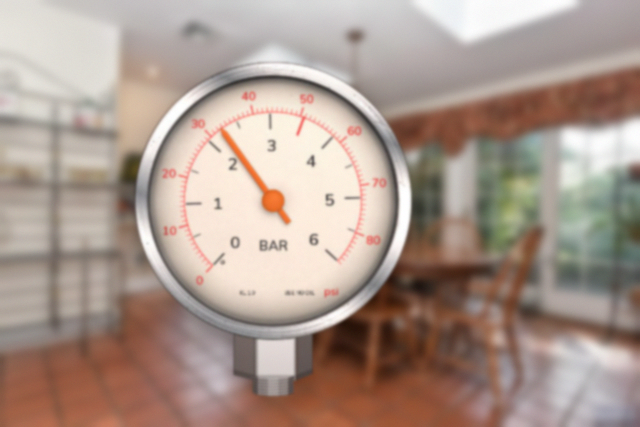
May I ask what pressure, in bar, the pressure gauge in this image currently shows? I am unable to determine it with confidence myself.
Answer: 2.25 bar
